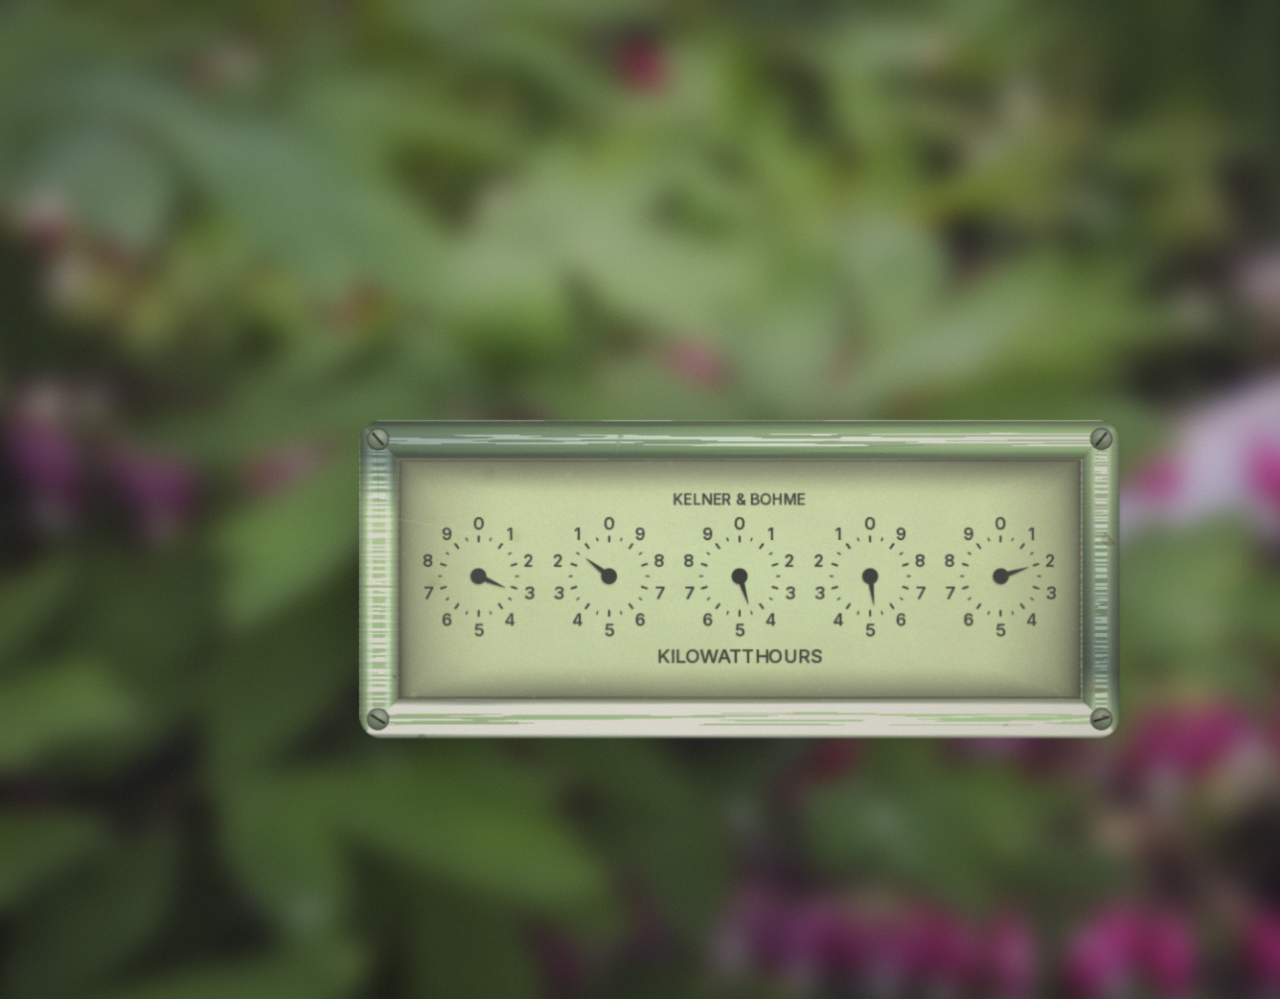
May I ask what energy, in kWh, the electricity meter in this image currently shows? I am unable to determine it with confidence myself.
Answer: 31452 kWh
